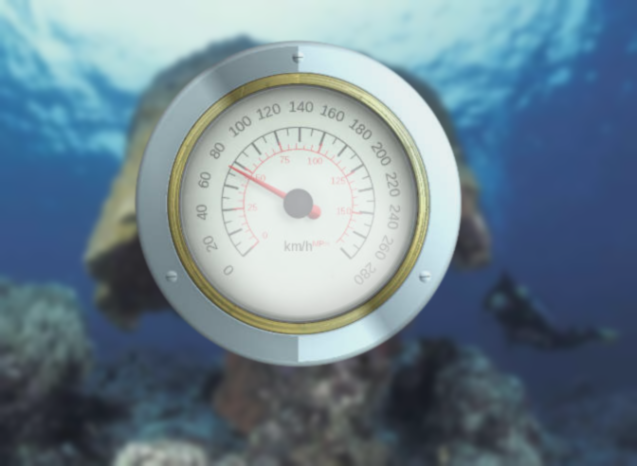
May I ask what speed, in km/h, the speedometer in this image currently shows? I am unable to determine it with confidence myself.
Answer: 75 km/h
